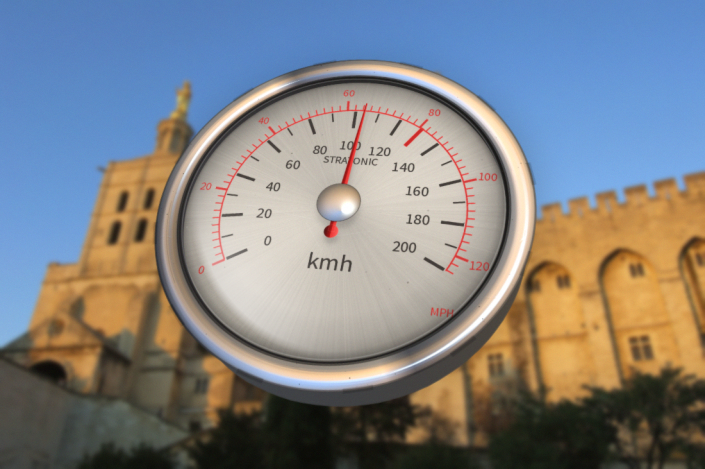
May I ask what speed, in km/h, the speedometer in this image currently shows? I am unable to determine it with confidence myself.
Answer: 105 km/h
